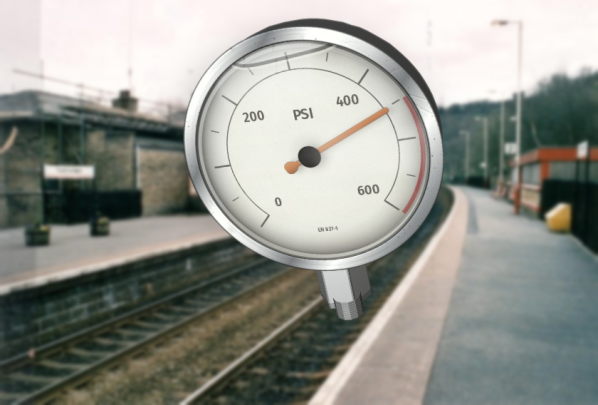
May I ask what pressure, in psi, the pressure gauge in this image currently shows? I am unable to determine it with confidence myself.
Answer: 450 psi
